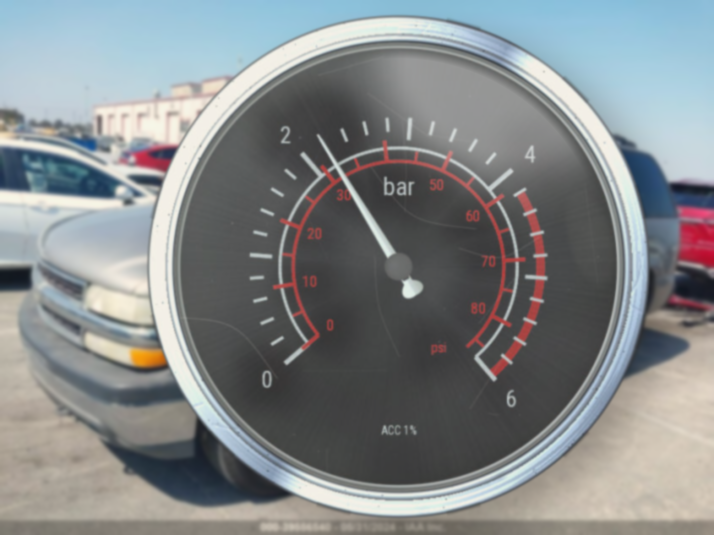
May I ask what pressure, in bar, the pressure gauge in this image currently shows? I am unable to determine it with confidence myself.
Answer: 2.2 bar
